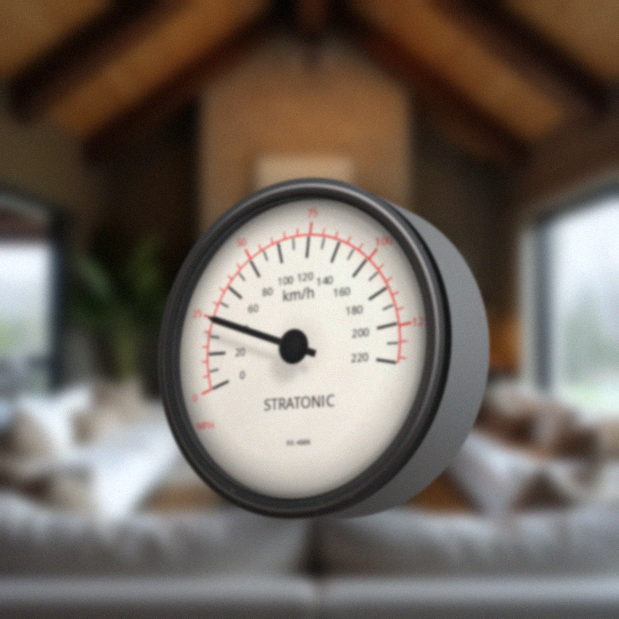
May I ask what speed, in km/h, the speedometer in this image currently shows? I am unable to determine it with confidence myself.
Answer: 40 km/h
